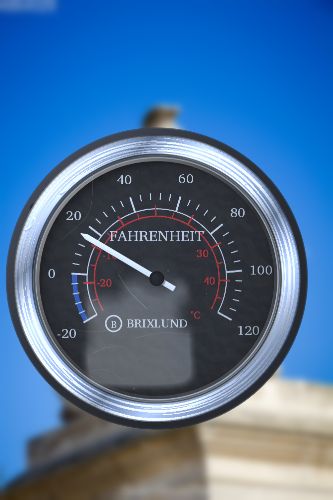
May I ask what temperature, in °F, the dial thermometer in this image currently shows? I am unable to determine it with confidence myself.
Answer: 16 °F
